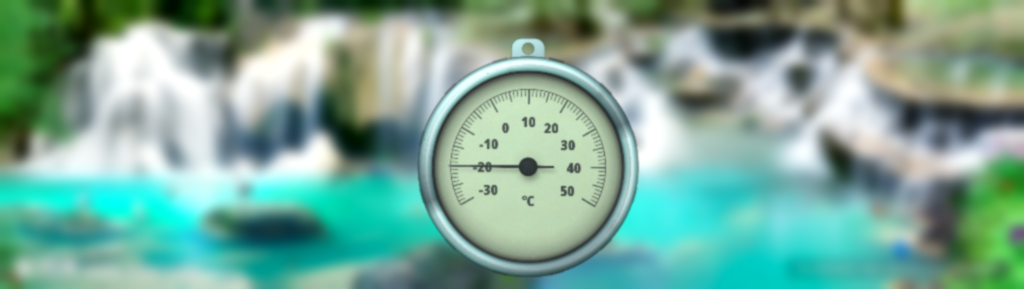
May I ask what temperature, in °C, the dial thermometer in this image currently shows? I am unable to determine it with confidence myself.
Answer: -20 °C
